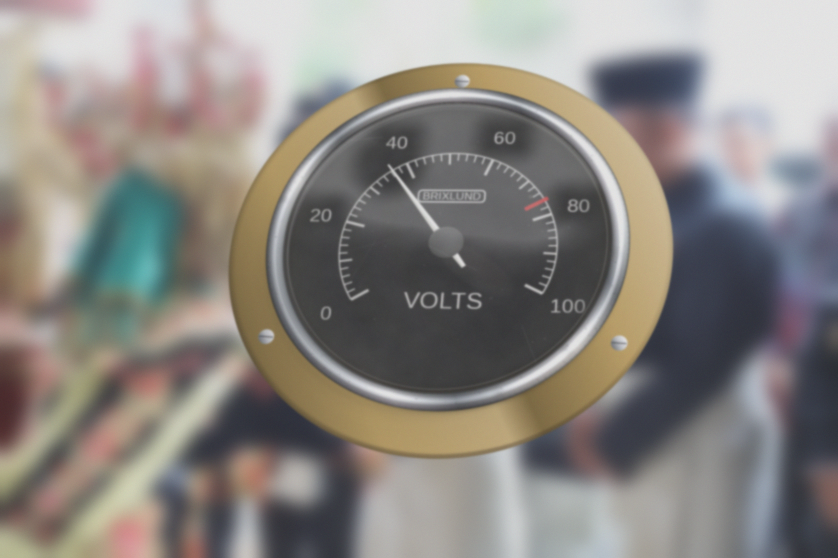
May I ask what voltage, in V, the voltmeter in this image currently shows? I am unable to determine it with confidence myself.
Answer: 36 V
